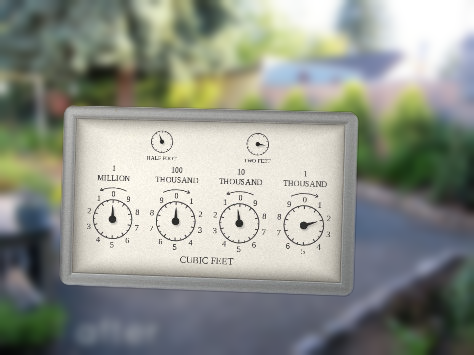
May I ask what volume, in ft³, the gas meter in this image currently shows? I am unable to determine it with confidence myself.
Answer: 200 ft³
